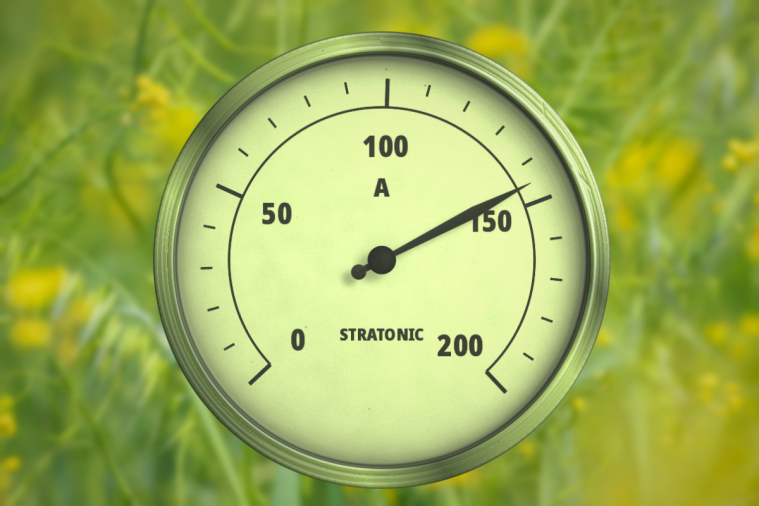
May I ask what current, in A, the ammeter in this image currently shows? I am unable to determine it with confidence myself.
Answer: 145 A
